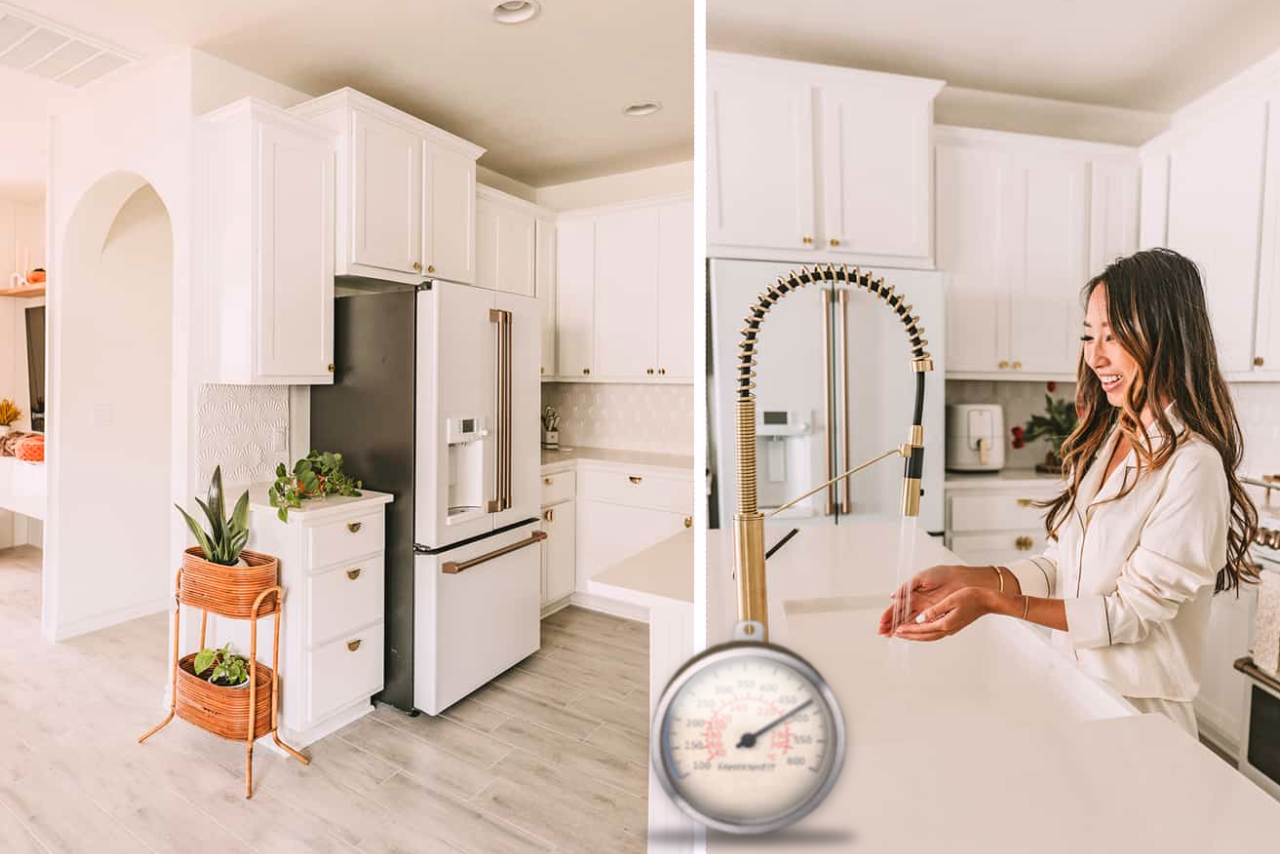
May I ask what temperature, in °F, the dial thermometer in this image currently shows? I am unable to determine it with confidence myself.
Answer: 475 °F
